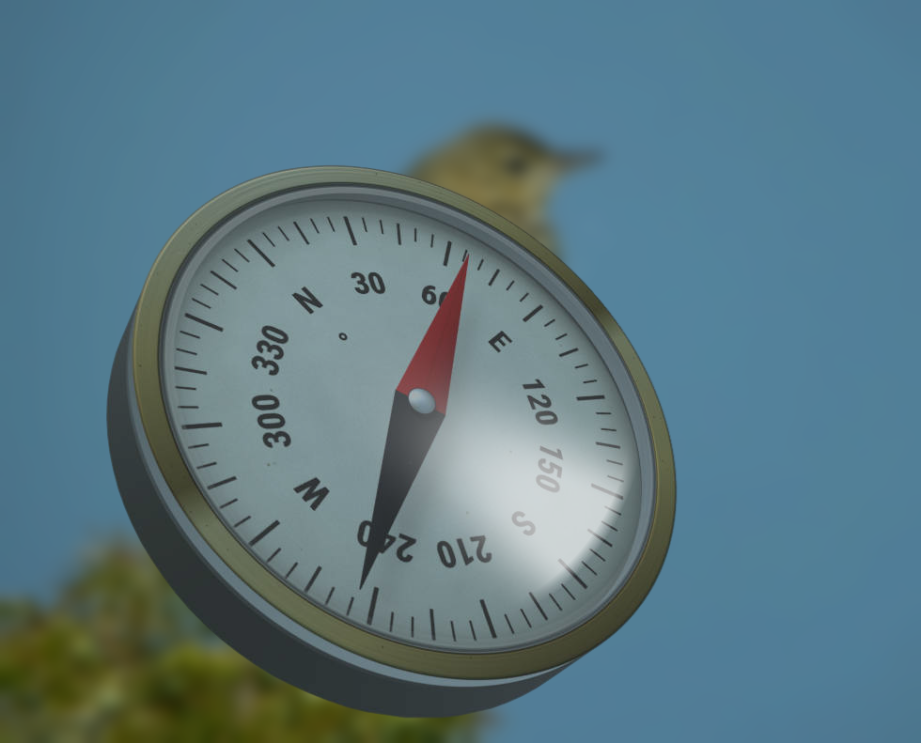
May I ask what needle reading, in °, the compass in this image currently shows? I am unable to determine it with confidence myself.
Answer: 65 °
